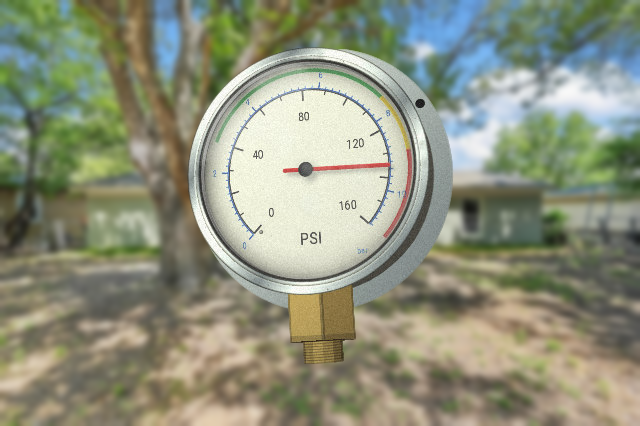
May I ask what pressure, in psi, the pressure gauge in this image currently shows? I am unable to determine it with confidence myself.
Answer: 135 psi
